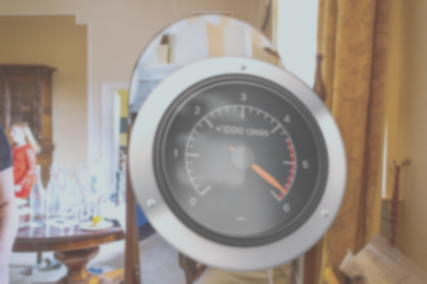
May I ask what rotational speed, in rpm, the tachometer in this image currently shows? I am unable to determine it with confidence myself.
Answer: 5800 rpm
